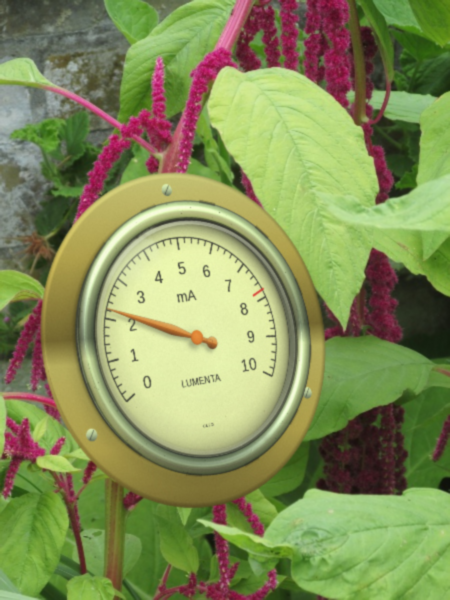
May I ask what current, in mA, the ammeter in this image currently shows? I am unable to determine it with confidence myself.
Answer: 2.2 mA
